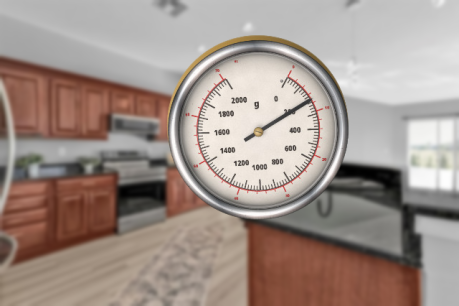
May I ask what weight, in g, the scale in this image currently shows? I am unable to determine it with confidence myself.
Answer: 200 g
